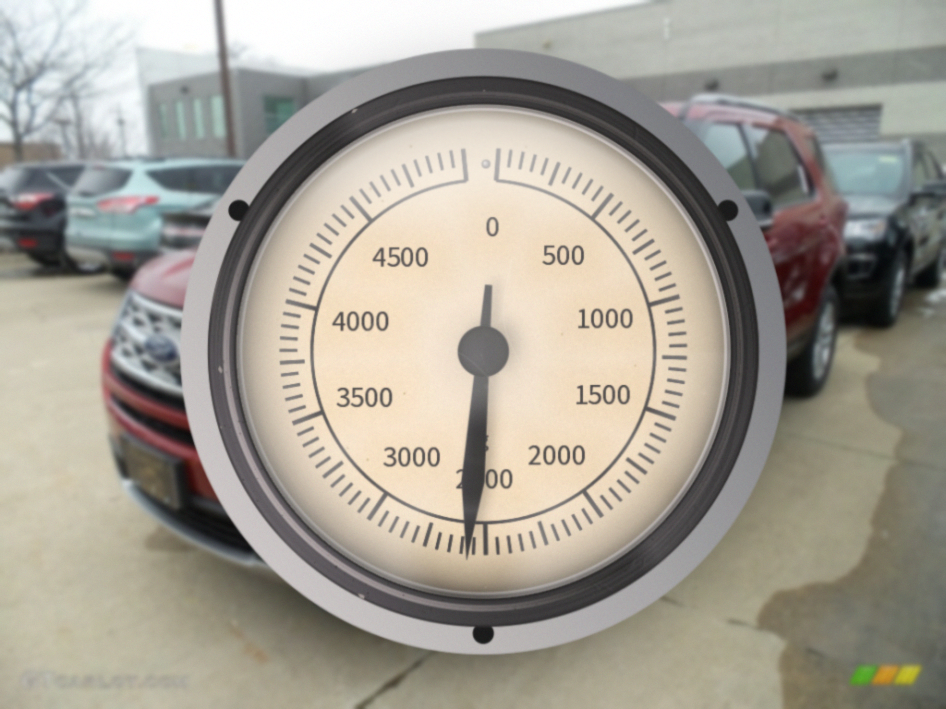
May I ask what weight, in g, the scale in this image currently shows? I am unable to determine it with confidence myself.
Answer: 2575 g
